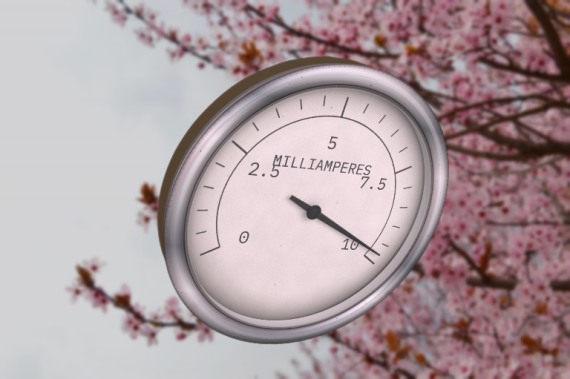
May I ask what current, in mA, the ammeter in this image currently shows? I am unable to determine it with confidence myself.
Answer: 9.75 mA
